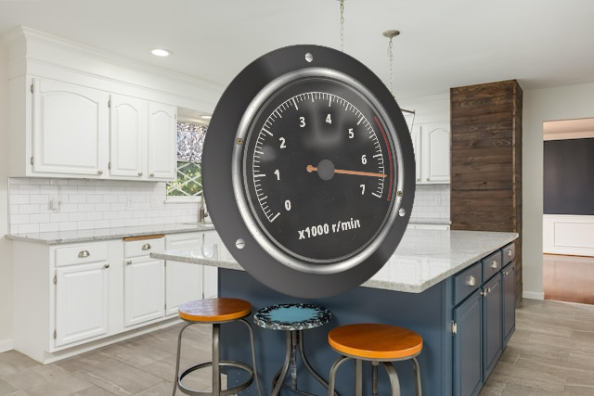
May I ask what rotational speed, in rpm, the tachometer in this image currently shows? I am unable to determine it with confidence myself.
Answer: 6500 rpm
